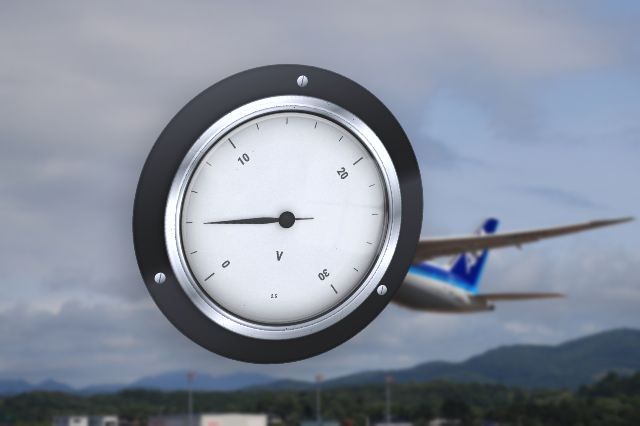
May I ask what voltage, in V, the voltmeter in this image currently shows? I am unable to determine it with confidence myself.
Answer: 4 V
